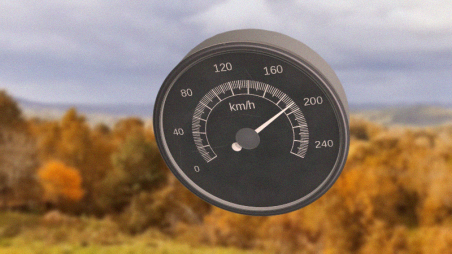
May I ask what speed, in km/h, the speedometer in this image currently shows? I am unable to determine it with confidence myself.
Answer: 190 km/h
